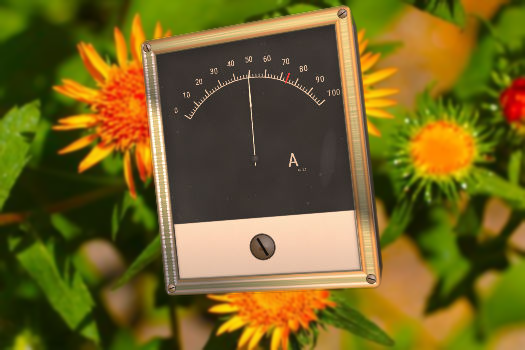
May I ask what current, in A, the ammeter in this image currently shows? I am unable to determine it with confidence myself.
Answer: 50 A
